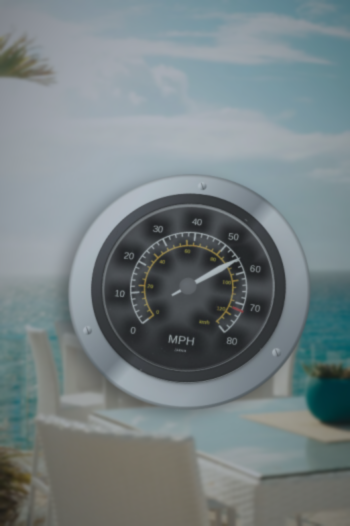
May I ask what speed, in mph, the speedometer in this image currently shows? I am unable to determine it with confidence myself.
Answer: 56 mph
